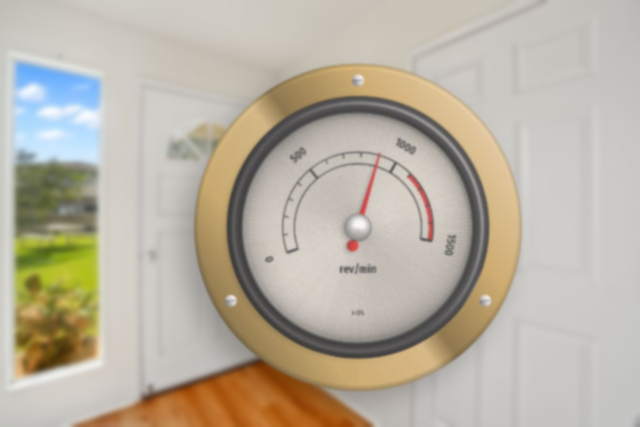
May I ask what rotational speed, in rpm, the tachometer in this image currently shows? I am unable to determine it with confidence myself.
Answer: 900 rpm
